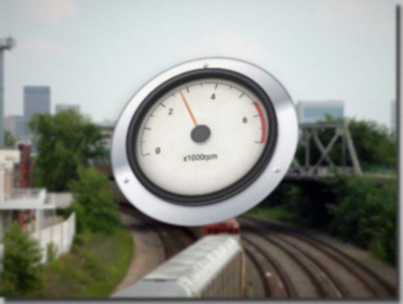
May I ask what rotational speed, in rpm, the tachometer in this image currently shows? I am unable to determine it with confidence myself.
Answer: 2750 rpm
